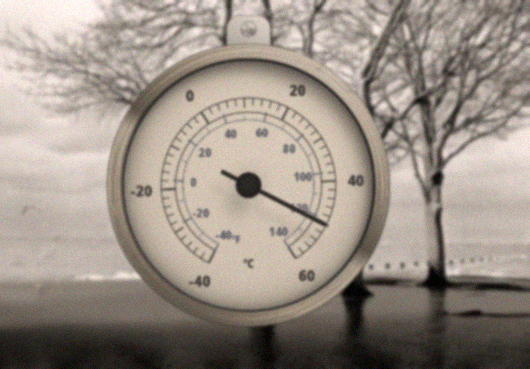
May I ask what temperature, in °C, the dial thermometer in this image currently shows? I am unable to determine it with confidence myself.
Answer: 50 °C
